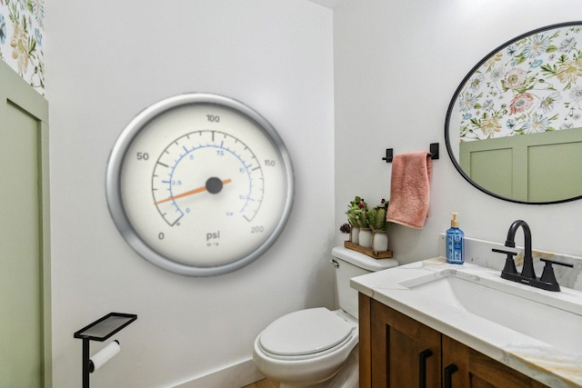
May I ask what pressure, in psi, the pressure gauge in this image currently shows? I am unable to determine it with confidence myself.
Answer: 20 psi
